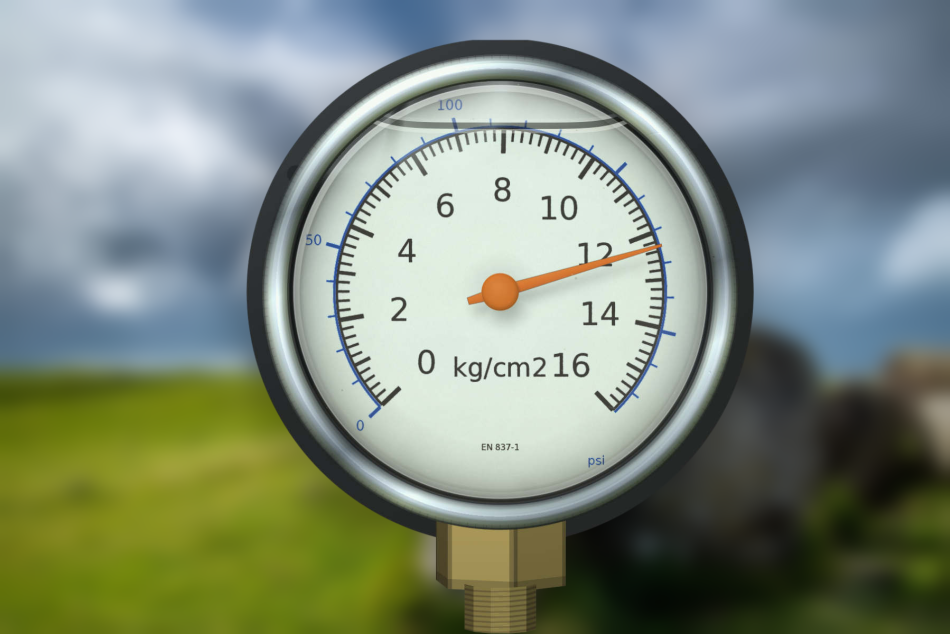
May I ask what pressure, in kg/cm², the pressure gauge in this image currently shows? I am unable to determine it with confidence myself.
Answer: 12.3 kg/cm²
